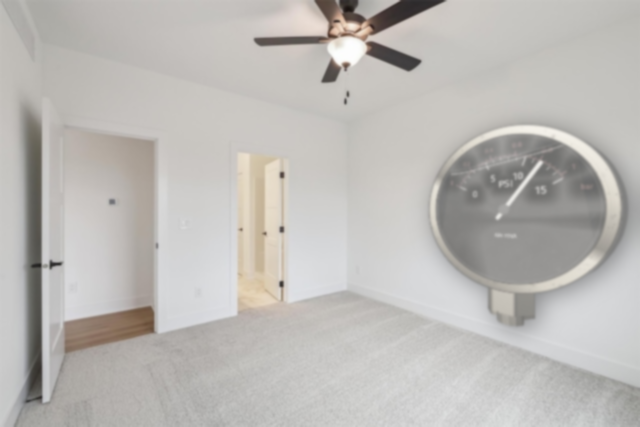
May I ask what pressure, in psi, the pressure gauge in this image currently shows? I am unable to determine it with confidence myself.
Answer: 12 psi
